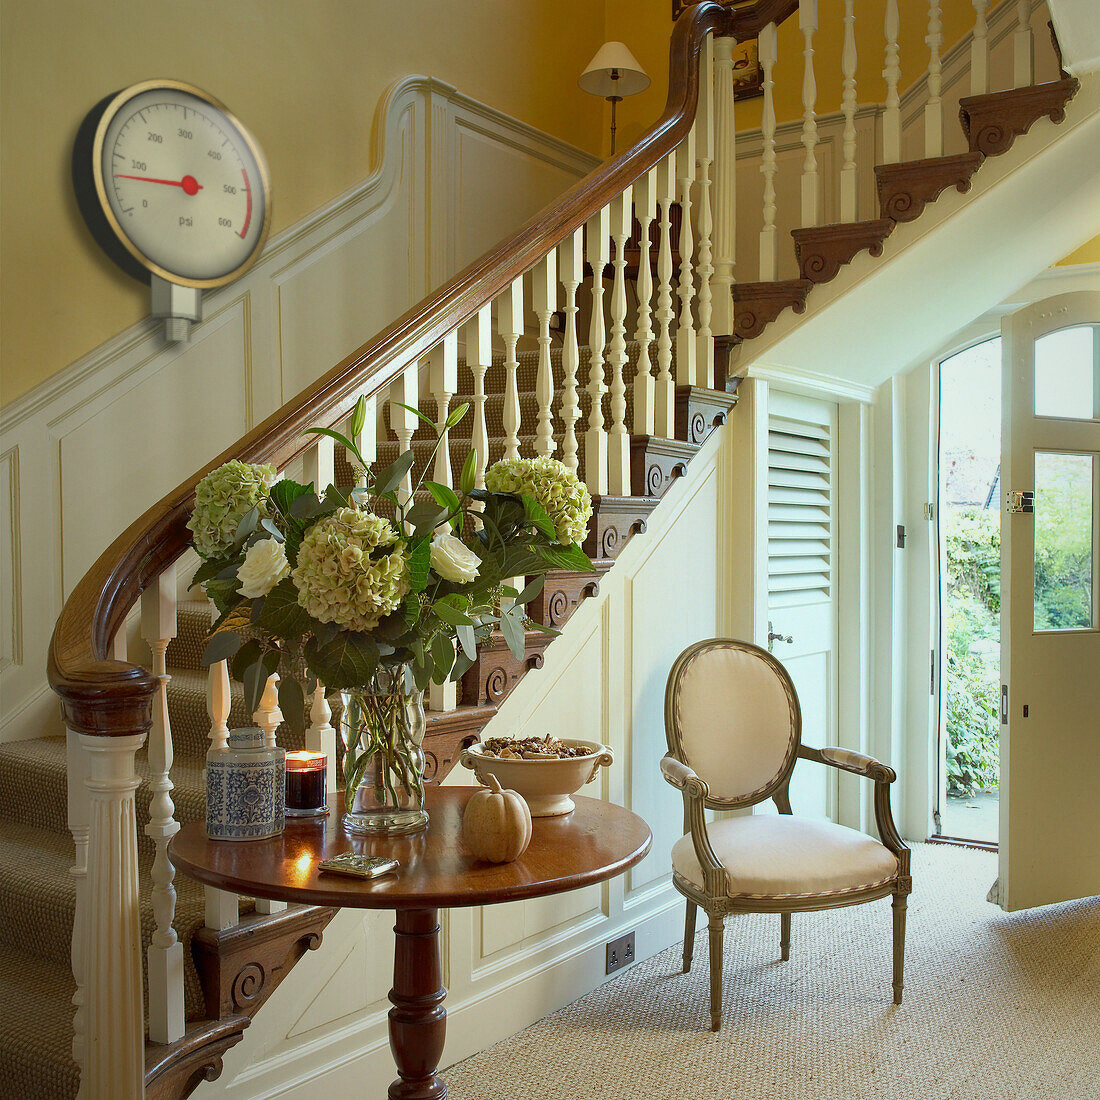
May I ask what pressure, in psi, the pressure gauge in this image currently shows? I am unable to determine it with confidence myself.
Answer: 60 psi
